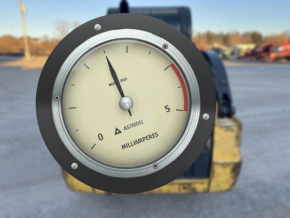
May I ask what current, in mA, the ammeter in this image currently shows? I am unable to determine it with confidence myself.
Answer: 2.5 mA
